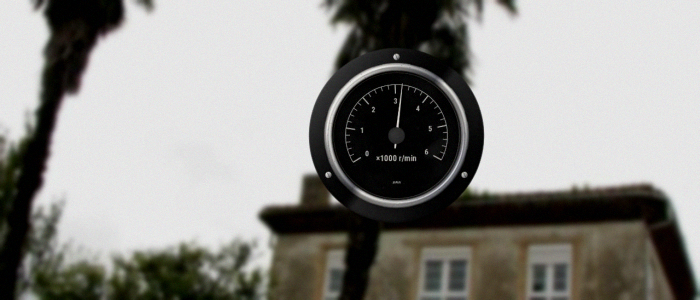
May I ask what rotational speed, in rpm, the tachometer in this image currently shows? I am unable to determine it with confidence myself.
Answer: 3200 rpm
